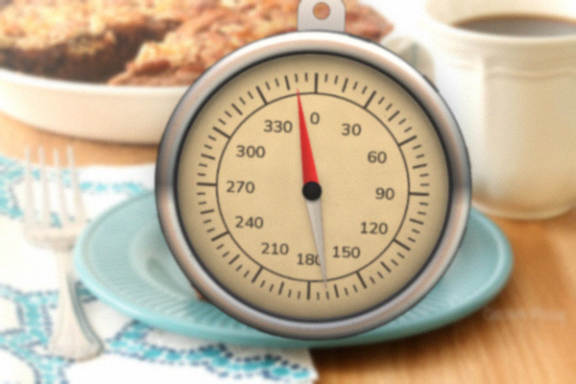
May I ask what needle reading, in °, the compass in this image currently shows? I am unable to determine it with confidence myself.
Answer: 350 °
